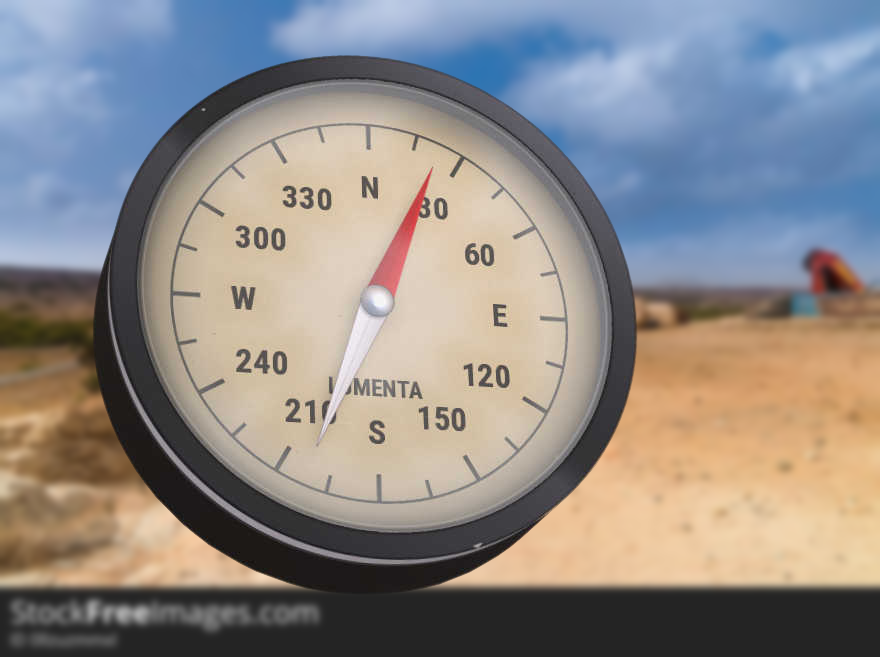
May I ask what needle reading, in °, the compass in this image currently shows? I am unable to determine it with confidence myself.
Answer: 22.5 °
